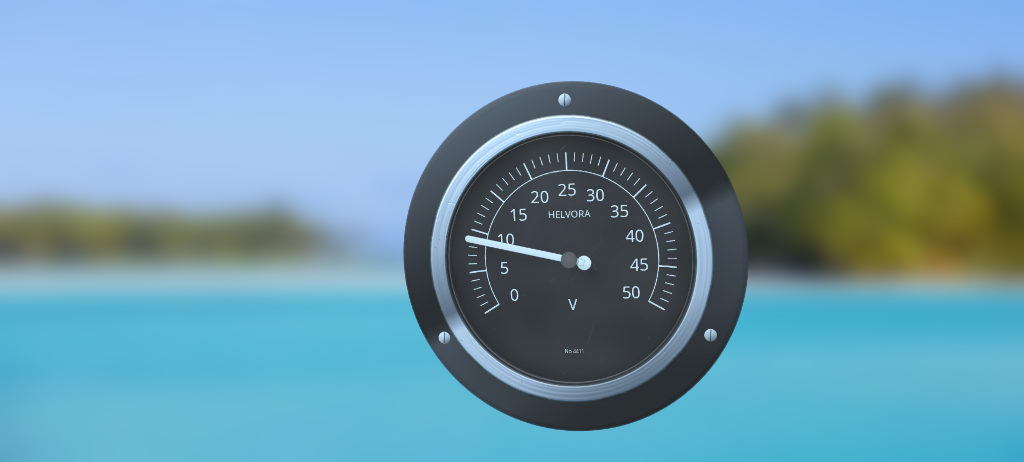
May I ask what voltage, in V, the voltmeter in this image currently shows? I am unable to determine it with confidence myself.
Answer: 9 V
